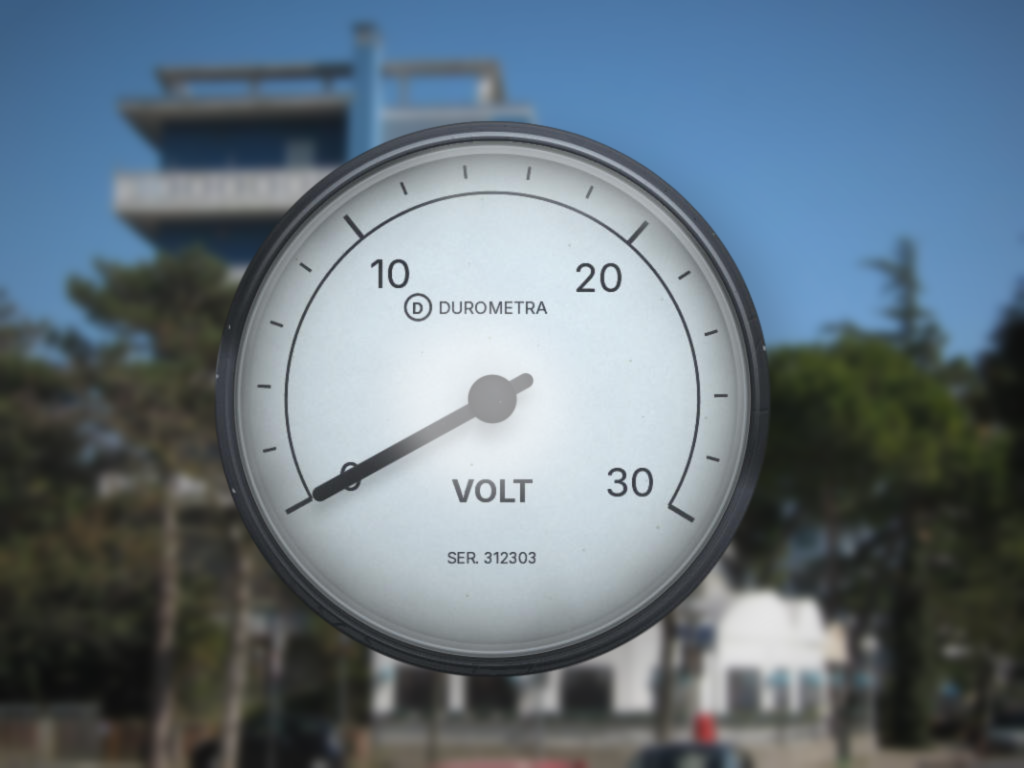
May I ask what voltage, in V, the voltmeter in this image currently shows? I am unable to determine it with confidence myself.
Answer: 0 V
